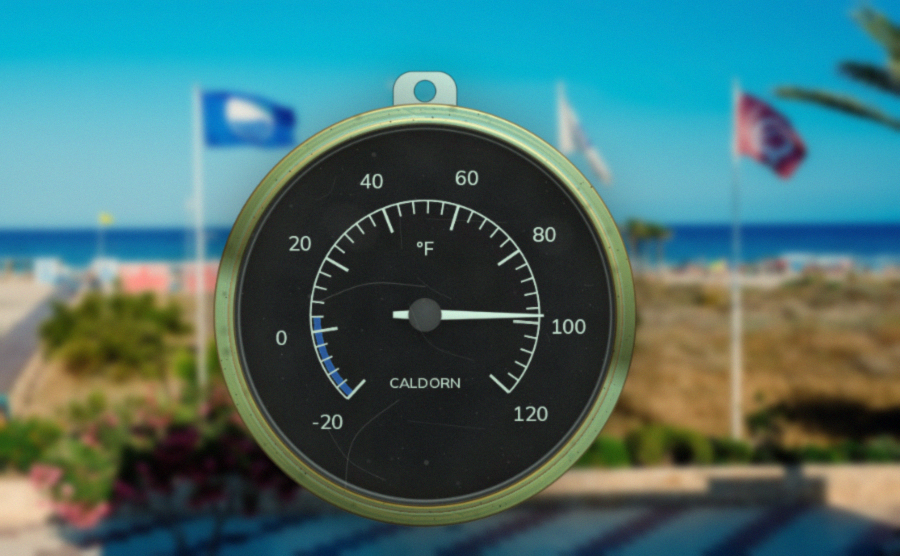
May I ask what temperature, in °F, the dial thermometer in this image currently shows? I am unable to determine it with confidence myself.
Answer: 98 °F
